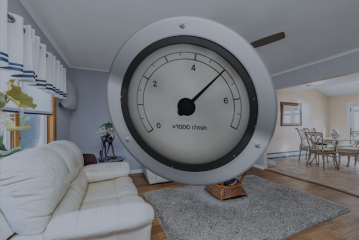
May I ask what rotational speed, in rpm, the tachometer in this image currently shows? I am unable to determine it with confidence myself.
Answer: 5000 rpm
